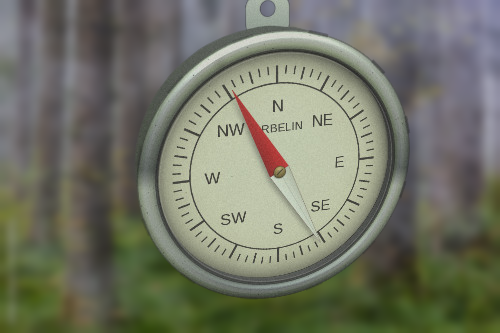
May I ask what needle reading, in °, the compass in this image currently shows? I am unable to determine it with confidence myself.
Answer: 332.5 °
